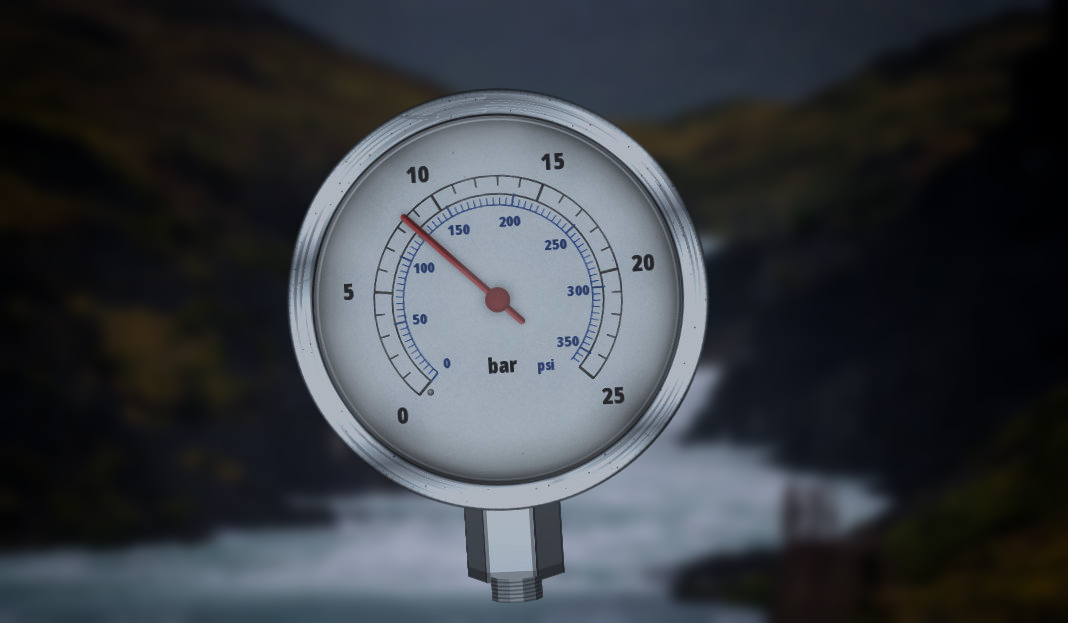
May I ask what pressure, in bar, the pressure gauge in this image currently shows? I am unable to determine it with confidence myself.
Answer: 8.5 bar
